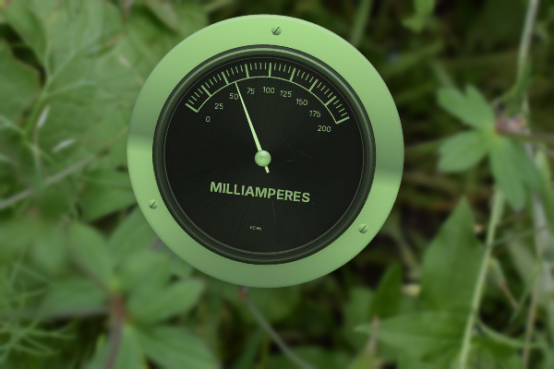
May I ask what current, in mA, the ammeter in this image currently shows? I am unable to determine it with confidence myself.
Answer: 60 mA
